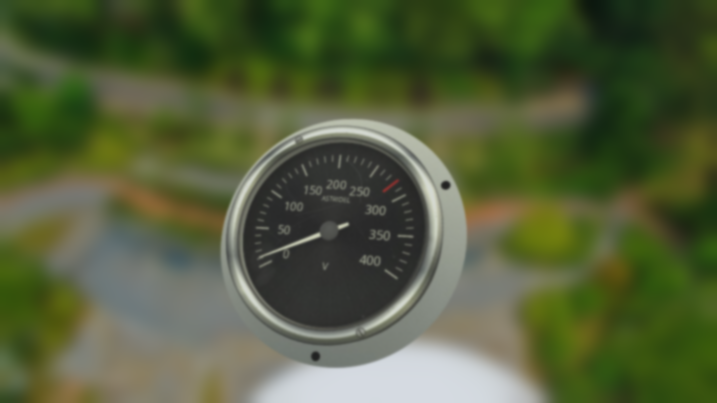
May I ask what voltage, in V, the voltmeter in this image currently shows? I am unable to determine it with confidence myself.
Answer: 10 V
